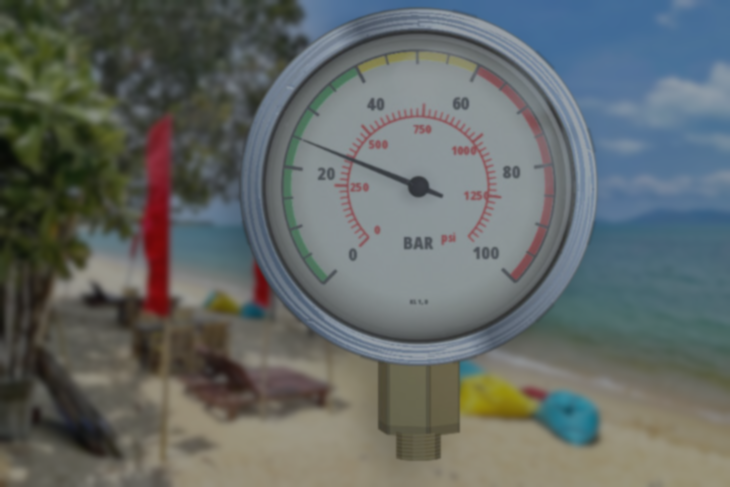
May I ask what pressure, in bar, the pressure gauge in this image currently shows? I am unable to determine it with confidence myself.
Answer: 25 bar
